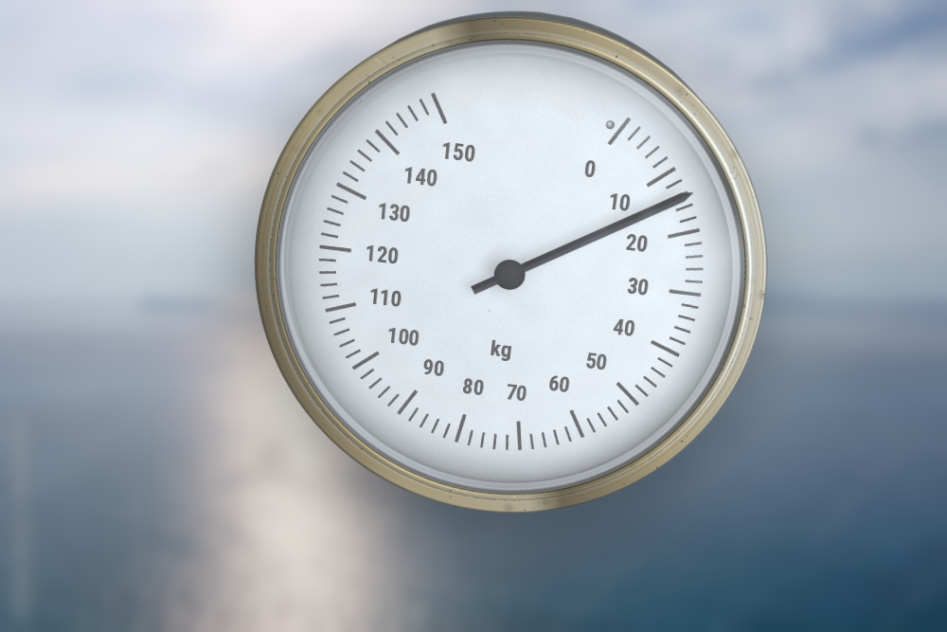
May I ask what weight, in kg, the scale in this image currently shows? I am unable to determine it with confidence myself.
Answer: 14 kg
